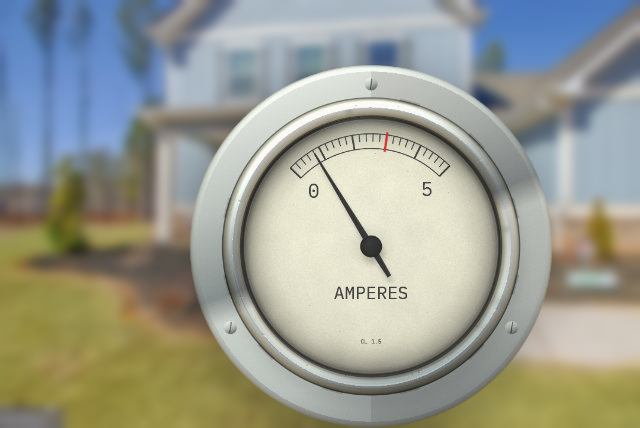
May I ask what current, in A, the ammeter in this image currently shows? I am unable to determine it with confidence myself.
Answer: 0.8 A
